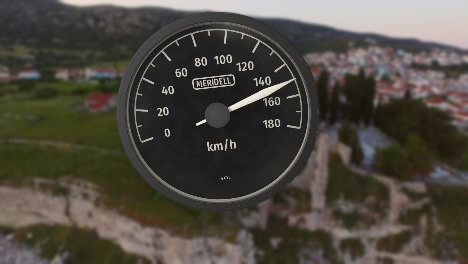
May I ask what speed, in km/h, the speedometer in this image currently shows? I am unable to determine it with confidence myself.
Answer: 150 km/h
